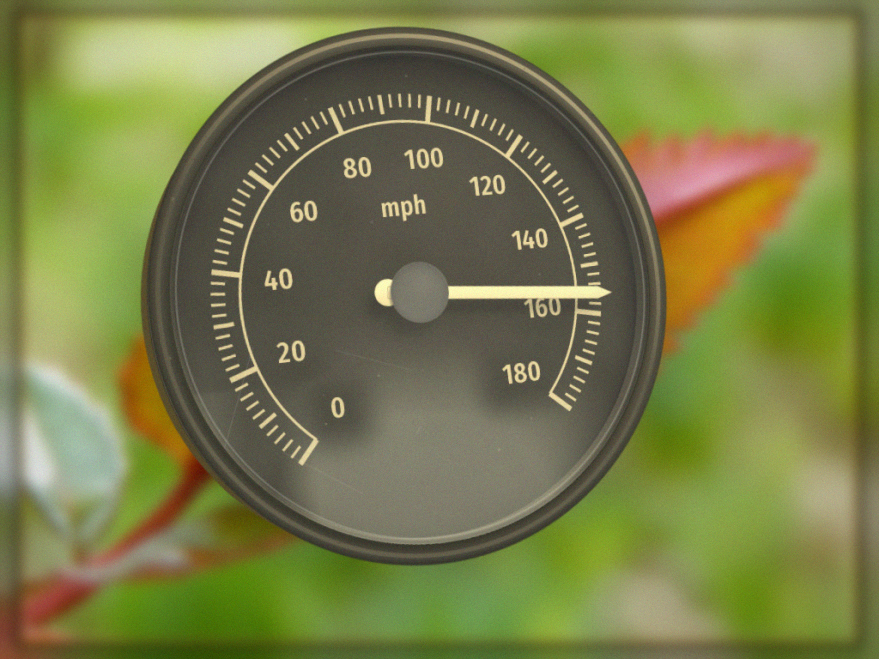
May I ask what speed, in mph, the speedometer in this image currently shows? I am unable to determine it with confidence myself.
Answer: 156 mph
